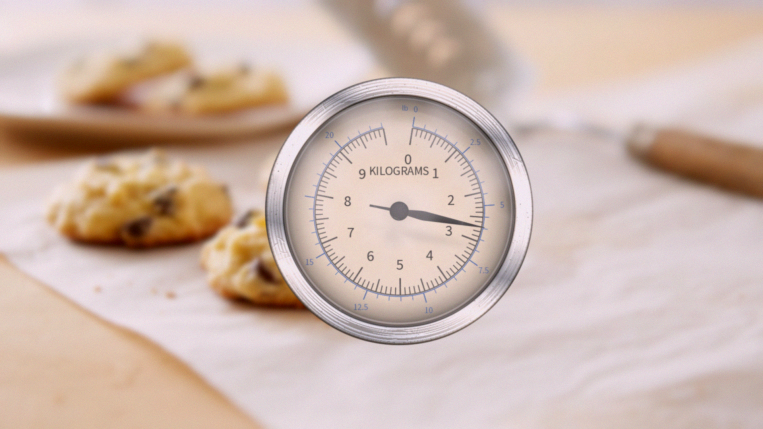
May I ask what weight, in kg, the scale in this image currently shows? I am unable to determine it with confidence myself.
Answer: 2.7 kg
